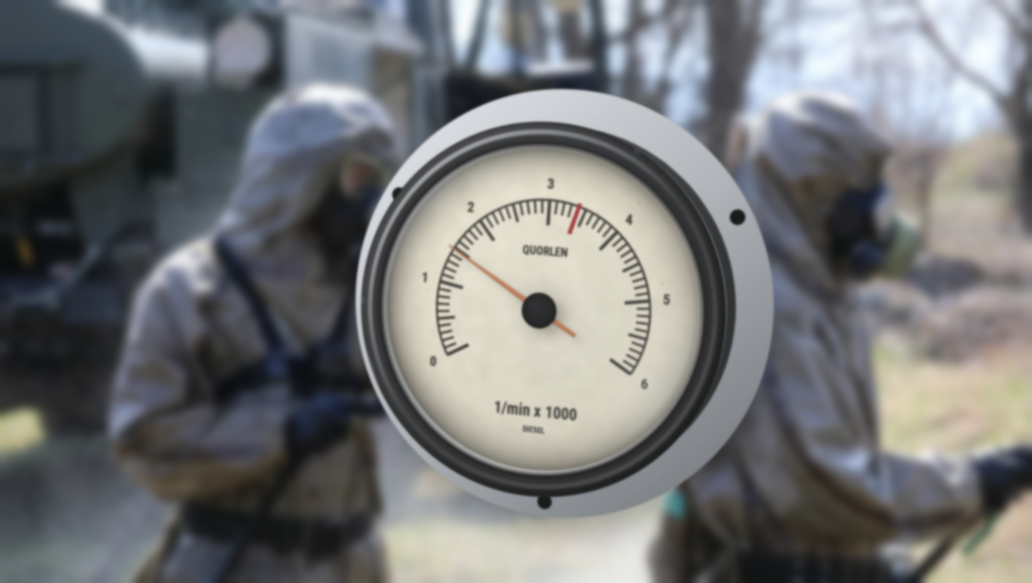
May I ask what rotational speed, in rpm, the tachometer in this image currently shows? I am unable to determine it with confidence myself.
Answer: 1500 rpm
